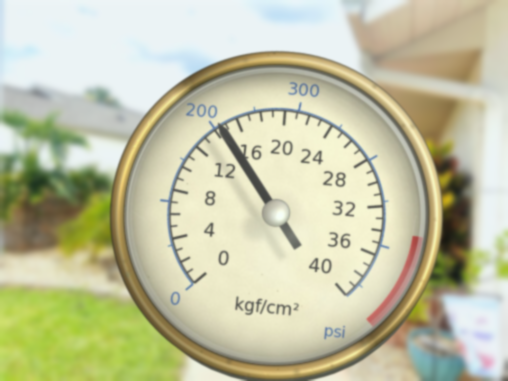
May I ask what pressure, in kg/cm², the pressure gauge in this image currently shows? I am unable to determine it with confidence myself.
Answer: 14.5 kg/cm²
